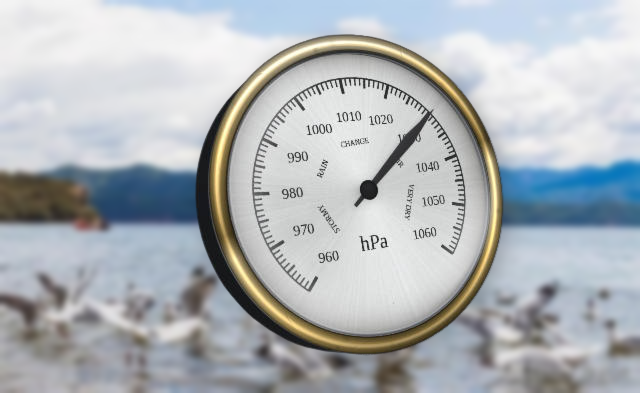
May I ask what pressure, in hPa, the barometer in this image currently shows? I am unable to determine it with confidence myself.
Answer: 1030 hPa
